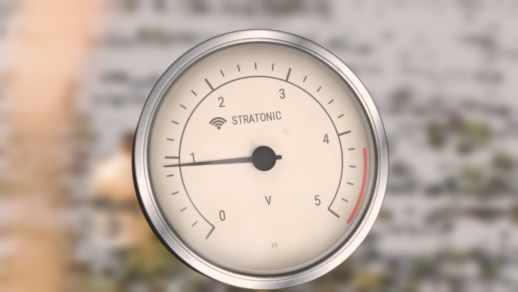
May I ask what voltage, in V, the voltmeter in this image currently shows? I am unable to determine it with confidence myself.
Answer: 0.9 V
